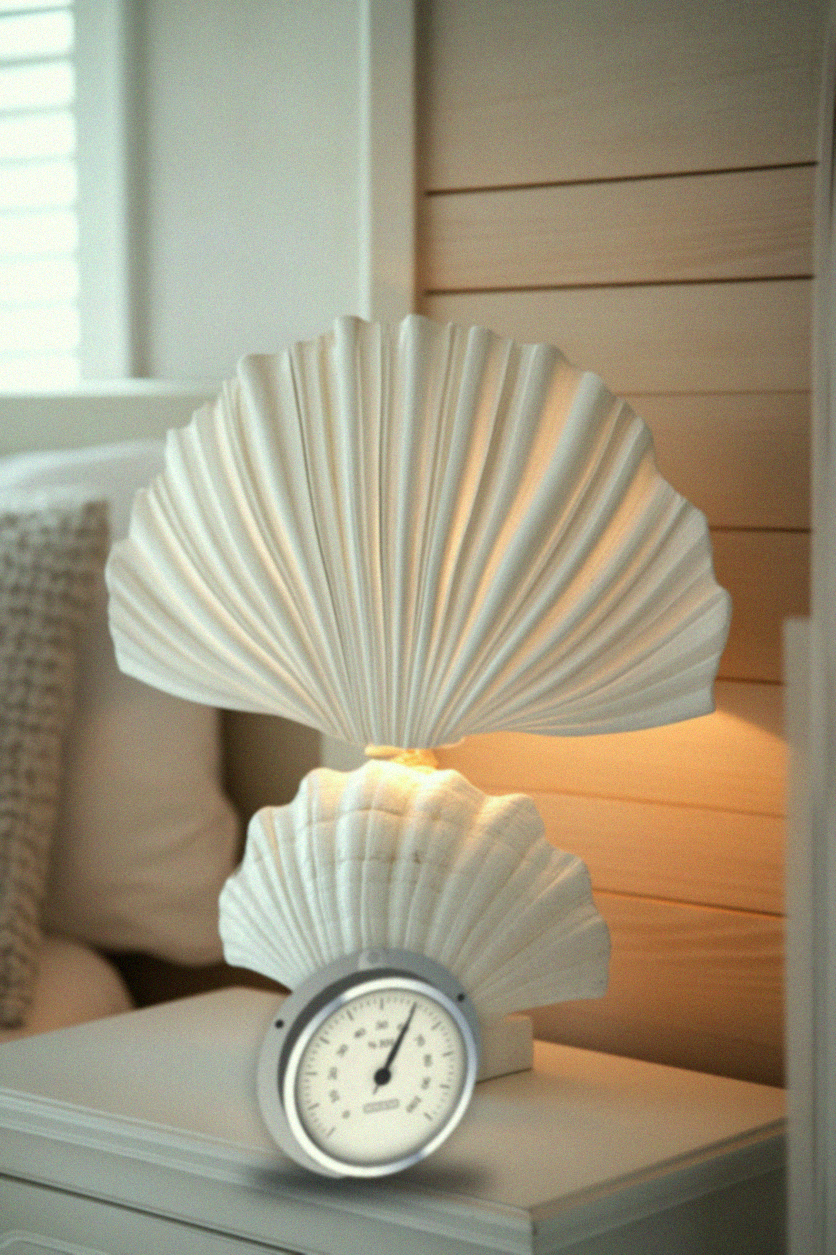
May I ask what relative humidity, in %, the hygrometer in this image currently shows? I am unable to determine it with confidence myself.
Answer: 60 %
